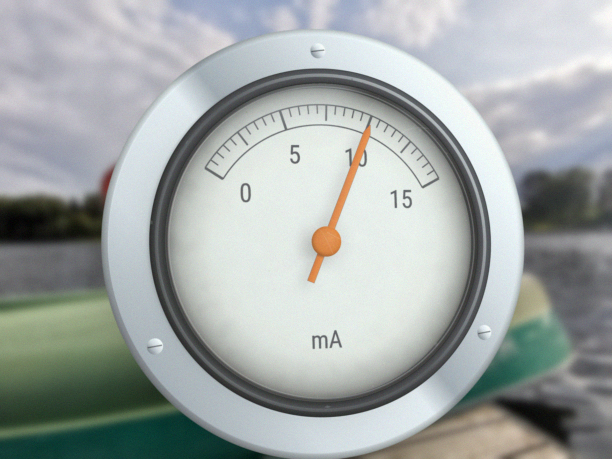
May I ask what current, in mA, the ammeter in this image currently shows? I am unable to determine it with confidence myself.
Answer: 10 mA
